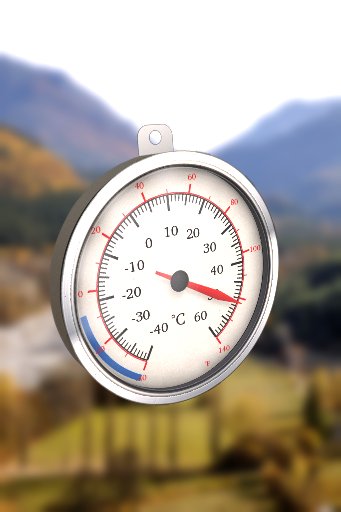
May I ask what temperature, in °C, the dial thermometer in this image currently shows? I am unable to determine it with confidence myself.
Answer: 50 °C
